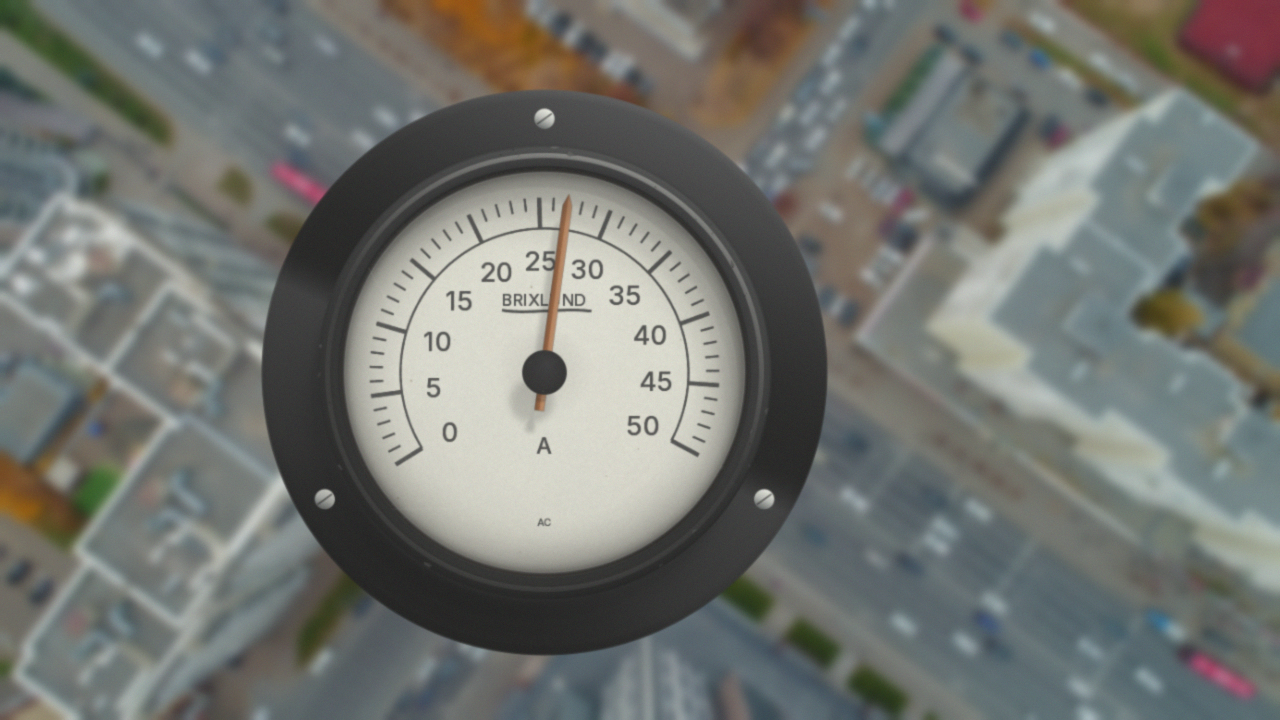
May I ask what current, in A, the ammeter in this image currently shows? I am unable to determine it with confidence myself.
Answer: 27 A
